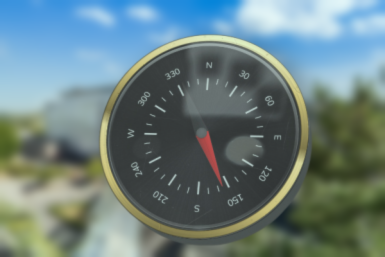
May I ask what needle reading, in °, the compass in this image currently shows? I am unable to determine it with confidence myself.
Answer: 155 °
